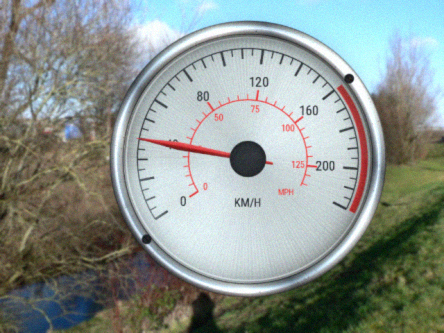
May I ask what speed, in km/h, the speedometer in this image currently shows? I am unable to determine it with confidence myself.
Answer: 40 km/h
